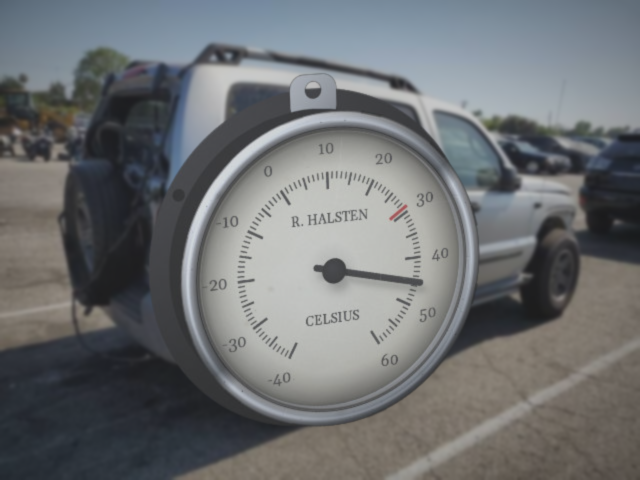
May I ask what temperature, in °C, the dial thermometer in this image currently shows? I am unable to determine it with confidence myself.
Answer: 45 °C
